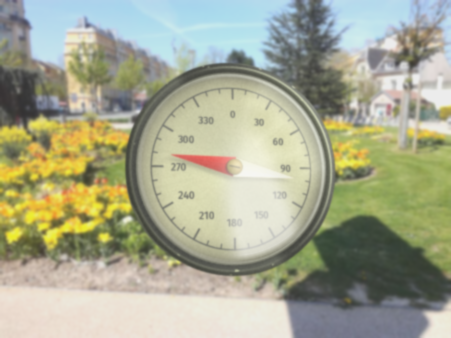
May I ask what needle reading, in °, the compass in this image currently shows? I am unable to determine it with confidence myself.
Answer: 280 °
